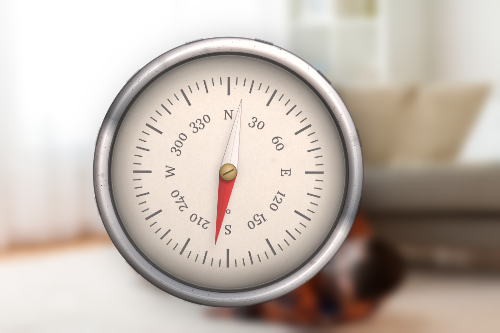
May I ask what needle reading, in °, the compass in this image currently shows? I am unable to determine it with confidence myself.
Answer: 190 °
